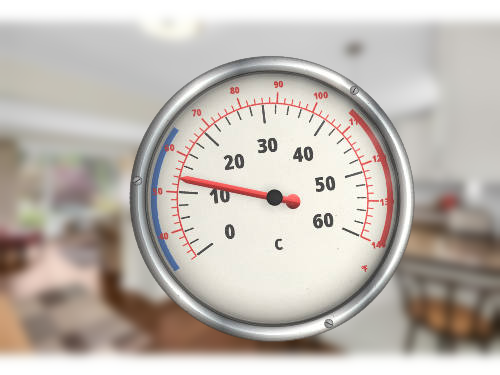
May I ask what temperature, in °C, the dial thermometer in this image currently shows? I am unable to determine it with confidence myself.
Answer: 12 °C
